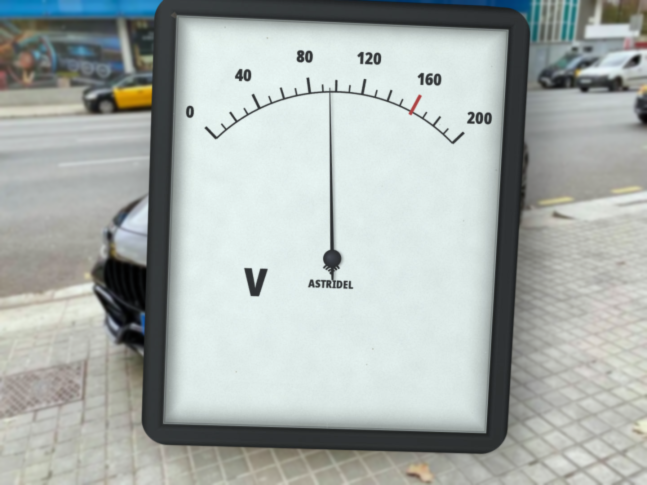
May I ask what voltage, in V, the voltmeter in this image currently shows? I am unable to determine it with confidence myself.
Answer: 95 V
